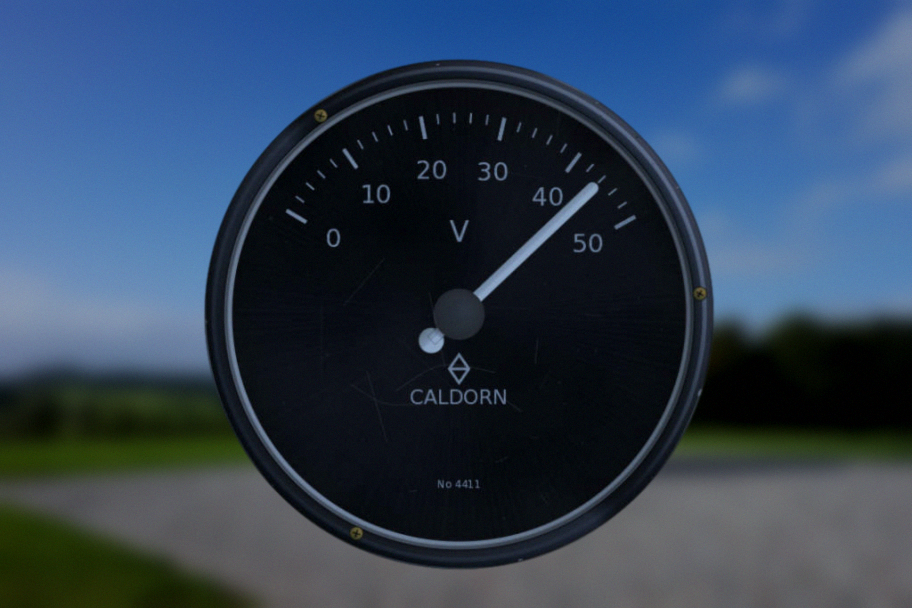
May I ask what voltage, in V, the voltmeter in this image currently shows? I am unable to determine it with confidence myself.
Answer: 44 V
